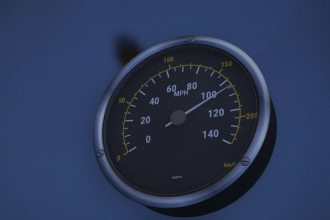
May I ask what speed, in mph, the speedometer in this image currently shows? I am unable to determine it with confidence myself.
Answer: 105 mph
